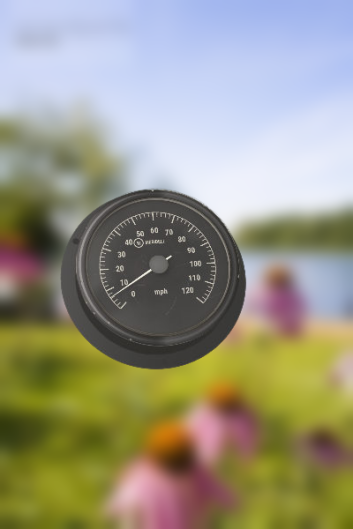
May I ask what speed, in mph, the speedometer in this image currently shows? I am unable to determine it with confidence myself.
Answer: 6 mph
